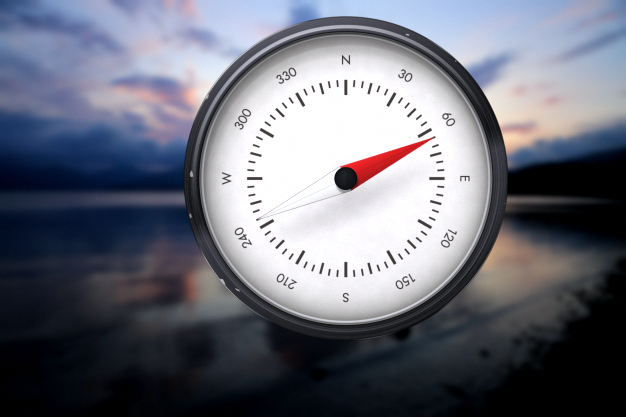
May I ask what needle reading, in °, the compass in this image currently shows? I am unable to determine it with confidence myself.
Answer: 65 °
